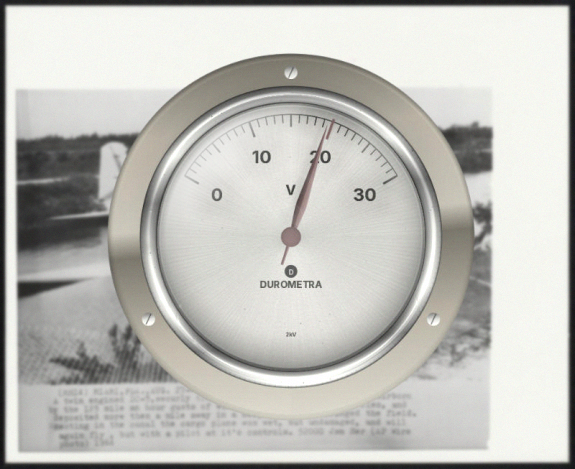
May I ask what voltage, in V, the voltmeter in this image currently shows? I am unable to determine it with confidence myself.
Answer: 19.5 V
